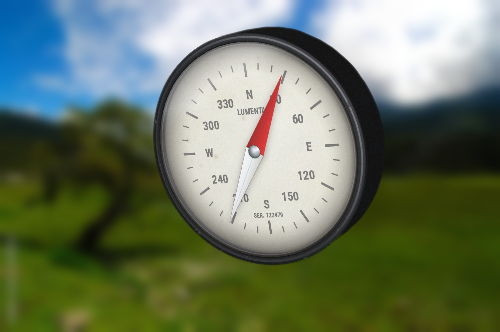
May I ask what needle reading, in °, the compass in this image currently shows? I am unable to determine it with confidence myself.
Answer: 30 °
